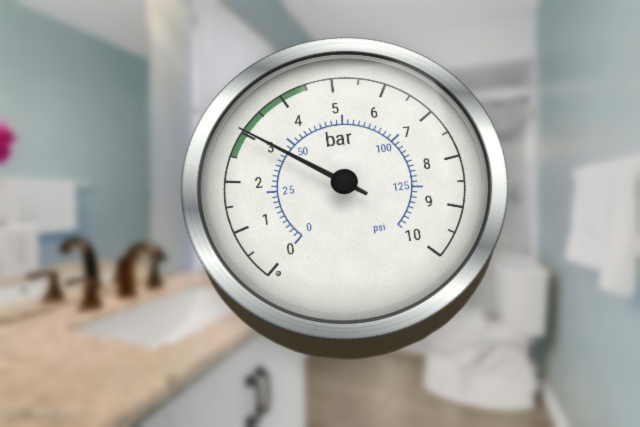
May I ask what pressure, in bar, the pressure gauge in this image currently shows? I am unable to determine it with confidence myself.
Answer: 3 bar
